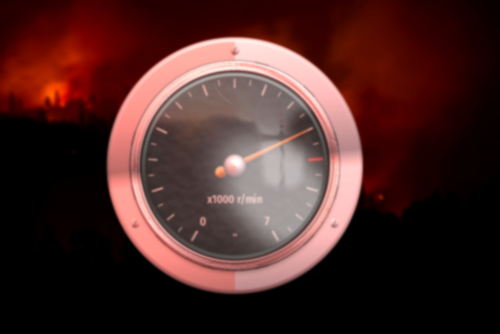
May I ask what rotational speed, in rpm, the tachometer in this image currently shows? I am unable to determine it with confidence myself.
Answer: 5000 rpm
